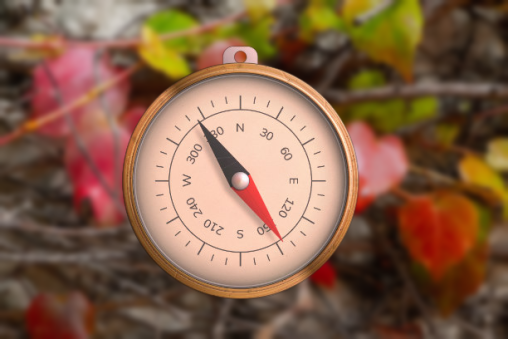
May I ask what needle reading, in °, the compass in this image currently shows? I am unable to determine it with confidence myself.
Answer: 145 °
